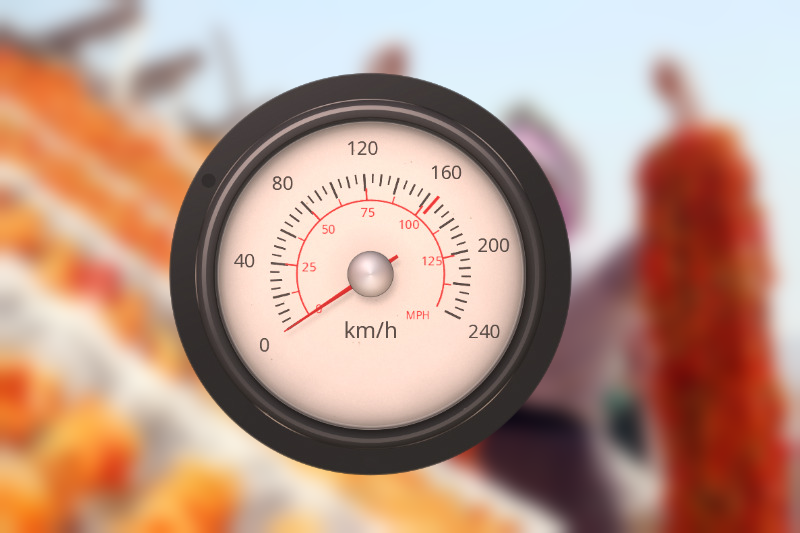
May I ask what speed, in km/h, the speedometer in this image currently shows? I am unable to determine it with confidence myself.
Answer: 0 km/h
